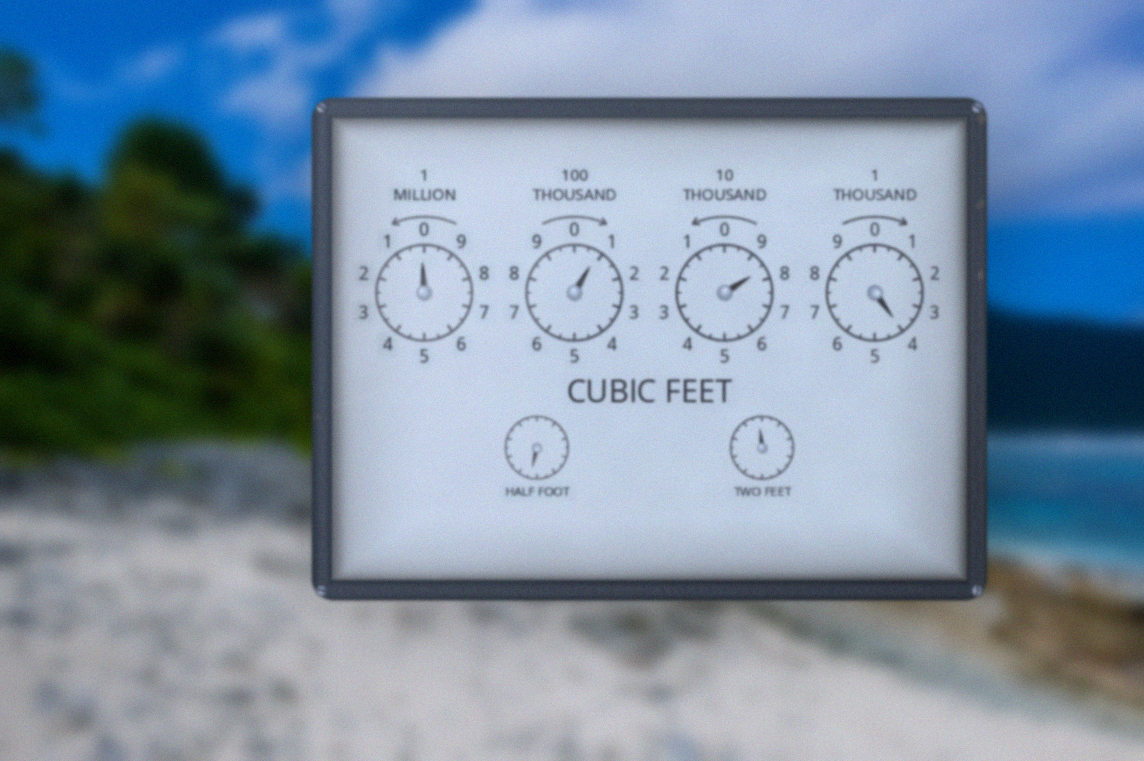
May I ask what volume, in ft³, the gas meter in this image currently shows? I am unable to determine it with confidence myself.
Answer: 8400 ft³
